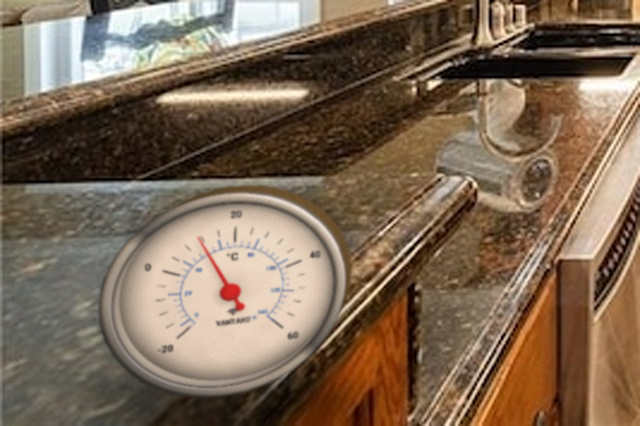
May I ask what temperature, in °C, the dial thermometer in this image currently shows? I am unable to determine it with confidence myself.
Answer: 12 °C
